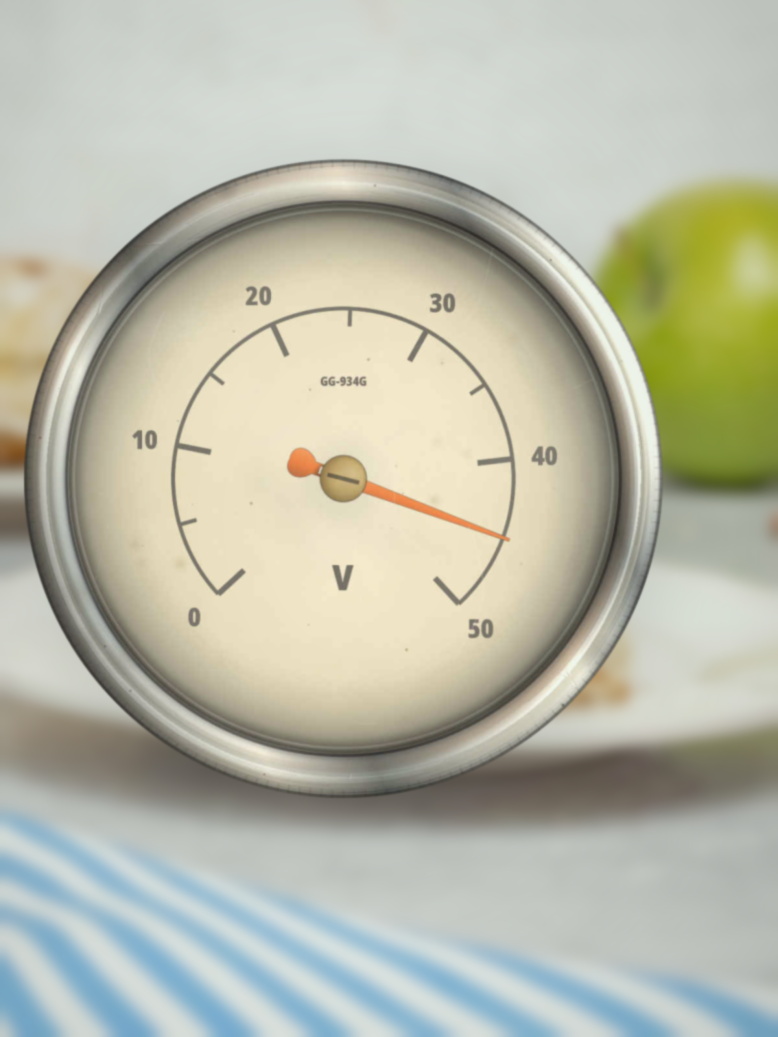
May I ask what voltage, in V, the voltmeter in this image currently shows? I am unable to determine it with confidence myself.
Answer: 45 V
